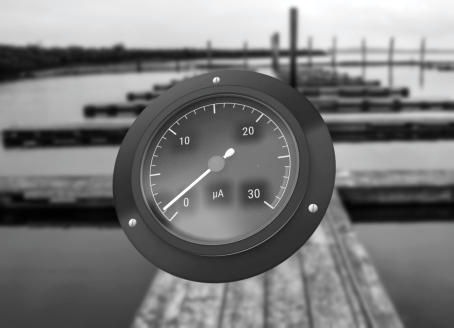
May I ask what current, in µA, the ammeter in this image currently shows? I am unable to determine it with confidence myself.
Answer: 1 µA
